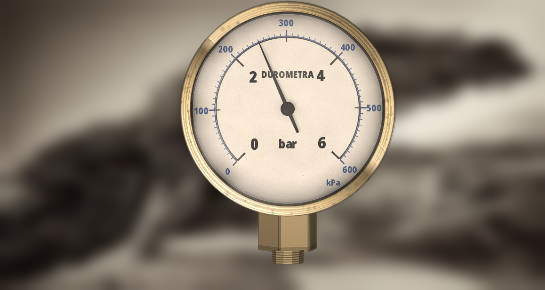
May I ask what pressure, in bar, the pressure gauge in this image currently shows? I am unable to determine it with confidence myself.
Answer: 2.5 bar
